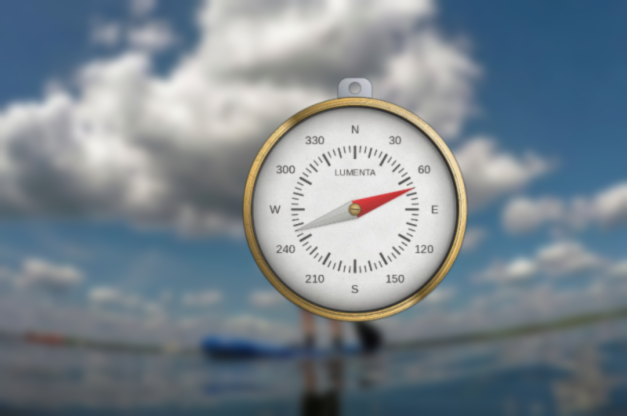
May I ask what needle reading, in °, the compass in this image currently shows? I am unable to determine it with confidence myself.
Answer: 70 °
